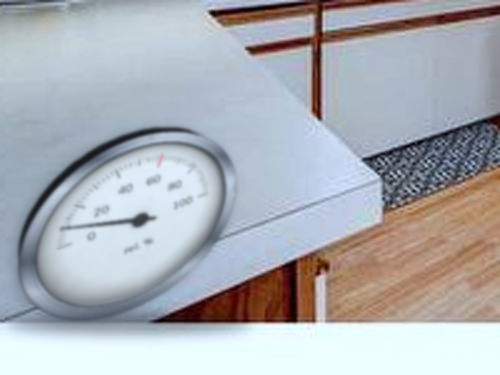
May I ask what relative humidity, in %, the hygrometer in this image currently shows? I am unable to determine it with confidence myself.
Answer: 10 %
